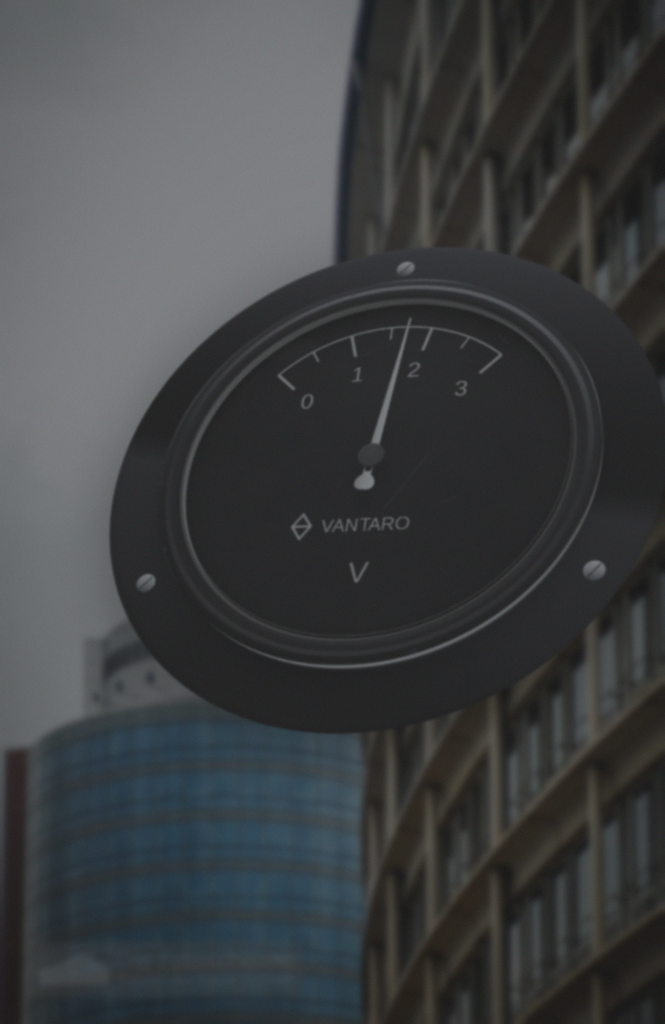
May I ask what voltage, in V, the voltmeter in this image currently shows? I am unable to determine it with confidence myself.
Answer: 1.75 V
